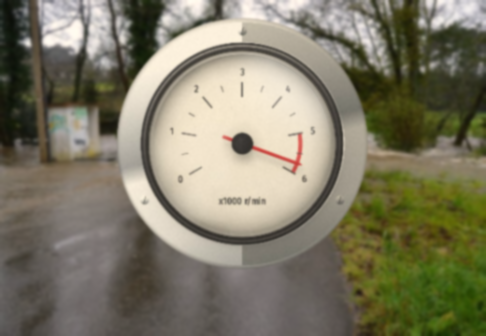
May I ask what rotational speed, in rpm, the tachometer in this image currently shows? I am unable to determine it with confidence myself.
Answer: 5750 rpm
